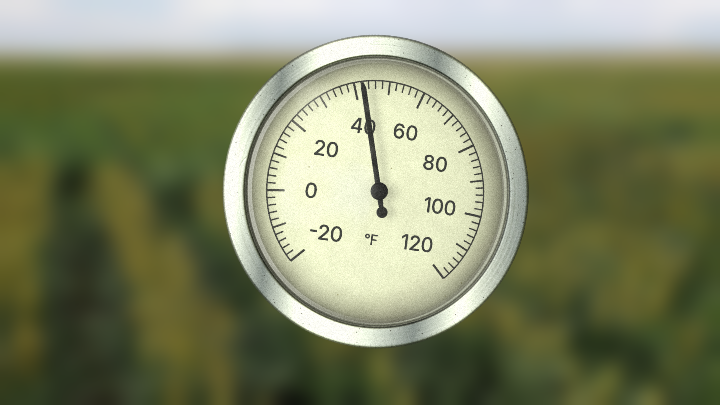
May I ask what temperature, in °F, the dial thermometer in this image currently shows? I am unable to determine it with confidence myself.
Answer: 42 °F
